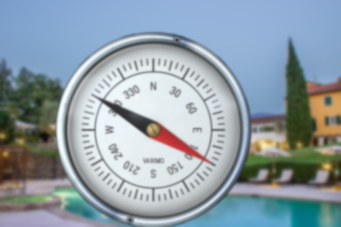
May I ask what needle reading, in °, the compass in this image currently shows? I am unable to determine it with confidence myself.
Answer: 120 °
